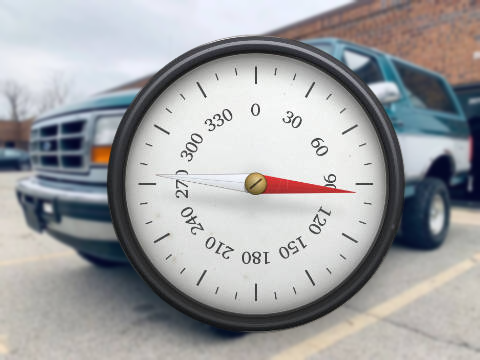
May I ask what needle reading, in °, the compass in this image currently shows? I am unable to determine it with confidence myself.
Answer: 95 °
